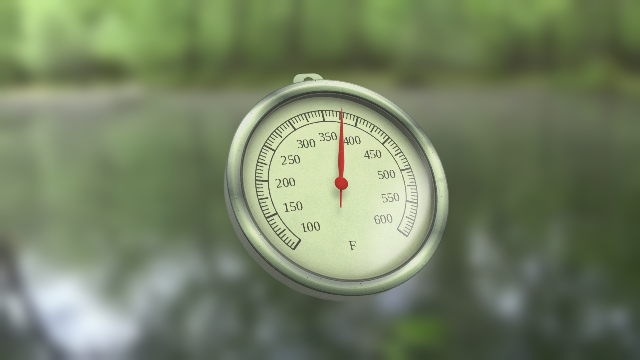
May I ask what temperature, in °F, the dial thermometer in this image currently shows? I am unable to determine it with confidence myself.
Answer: 375 °F
